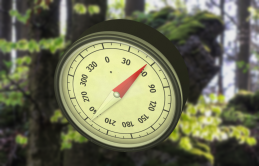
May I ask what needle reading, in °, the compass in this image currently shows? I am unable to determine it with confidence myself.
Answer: 55 °
